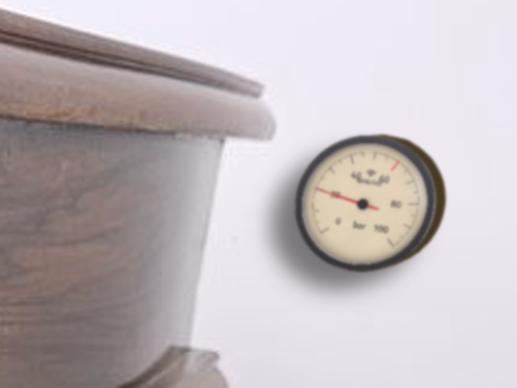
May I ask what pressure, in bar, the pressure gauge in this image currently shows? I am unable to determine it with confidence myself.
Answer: 20 bar
